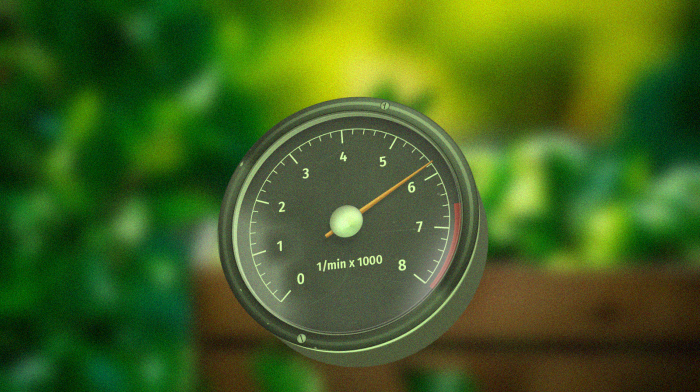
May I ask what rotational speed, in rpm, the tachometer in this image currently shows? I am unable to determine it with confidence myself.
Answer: 5800 rpm
